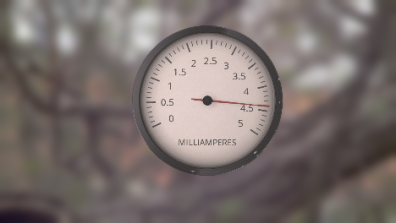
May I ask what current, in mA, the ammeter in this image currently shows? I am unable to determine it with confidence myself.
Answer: 4.4 mA
